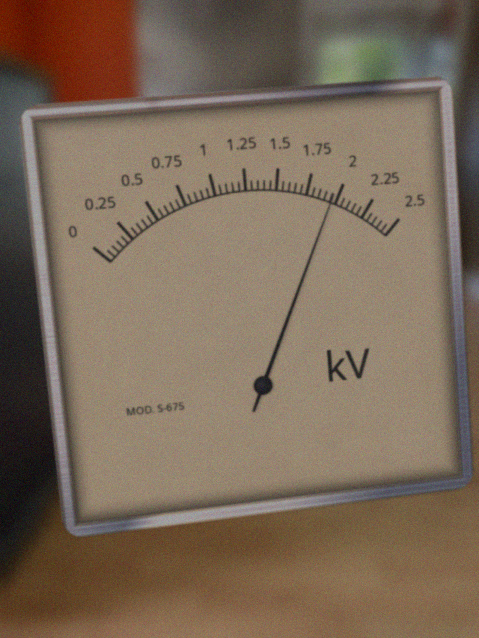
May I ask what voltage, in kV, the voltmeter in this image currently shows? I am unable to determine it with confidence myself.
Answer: 1.95 kV
